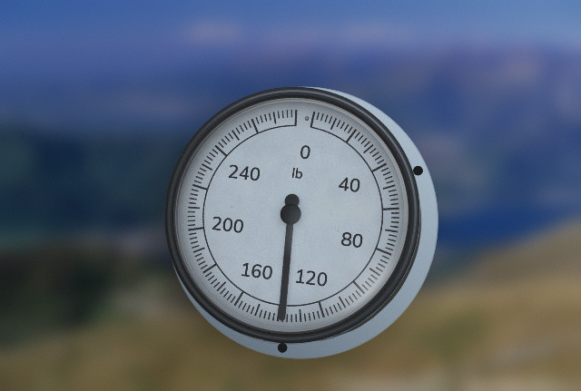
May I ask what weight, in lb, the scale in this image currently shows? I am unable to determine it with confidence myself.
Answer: 138 lb
